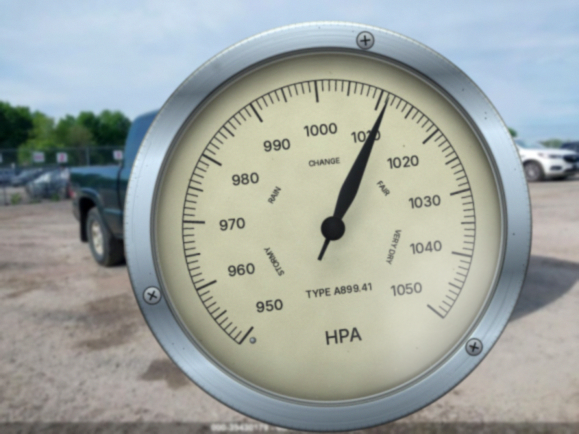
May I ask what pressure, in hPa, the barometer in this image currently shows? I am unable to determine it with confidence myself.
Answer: 1011 hPa
